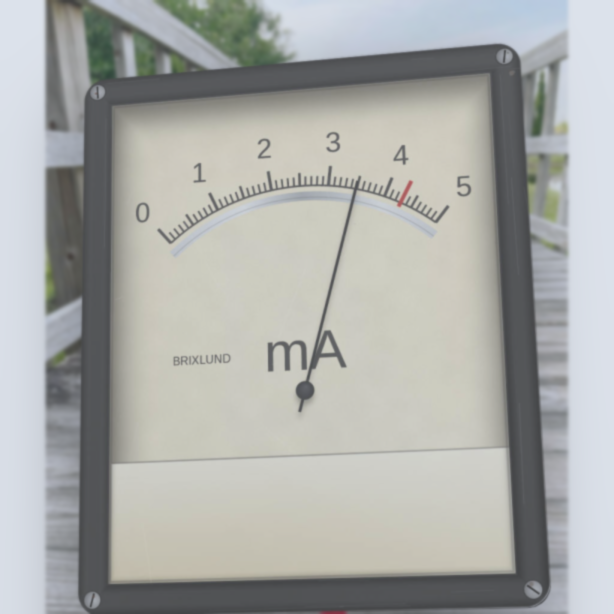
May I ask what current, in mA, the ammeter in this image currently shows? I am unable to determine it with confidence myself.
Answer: 3.5 mA
